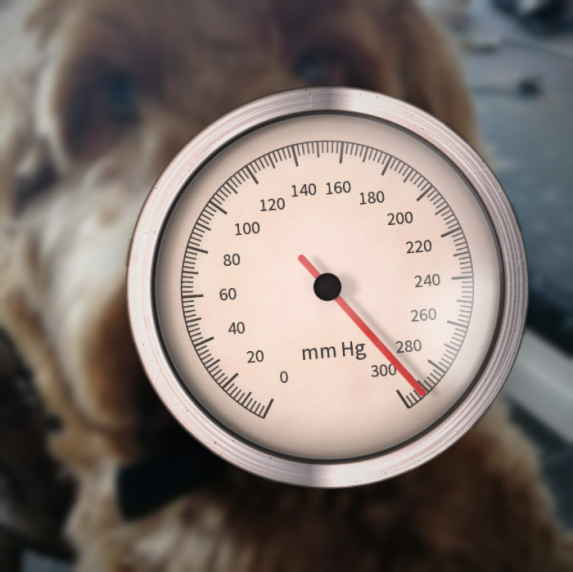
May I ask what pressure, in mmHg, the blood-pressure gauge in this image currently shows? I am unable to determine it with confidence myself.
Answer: 292 mmHg
